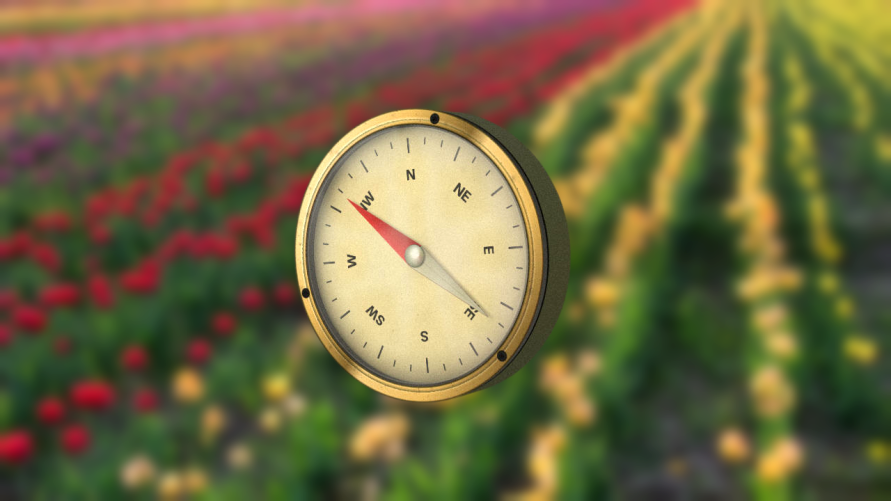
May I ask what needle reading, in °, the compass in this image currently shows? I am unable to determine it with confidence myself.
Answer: 310 °
